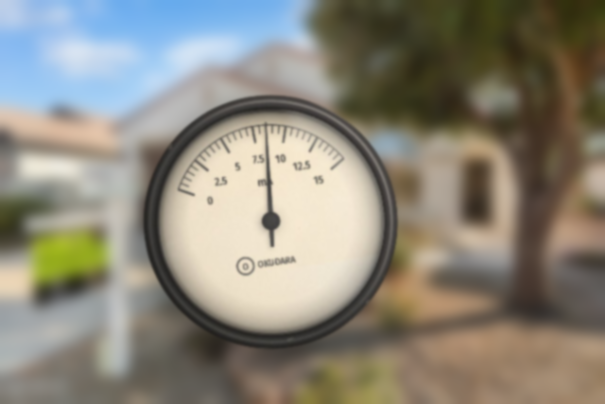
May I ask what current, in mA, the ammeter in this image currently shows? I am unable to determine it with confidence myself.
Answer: 8.5 mA
